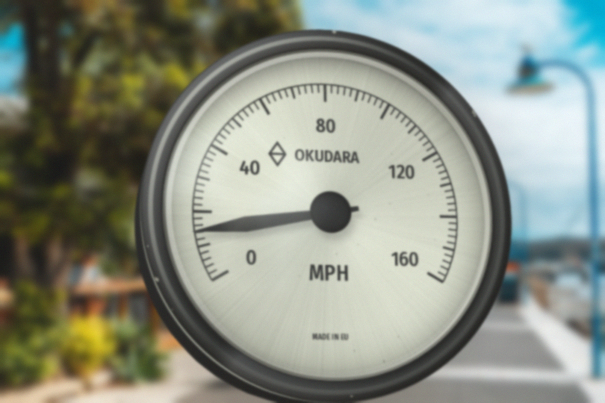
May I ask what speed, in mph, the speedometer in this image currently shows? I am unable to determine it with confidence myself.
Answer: 14 mph
